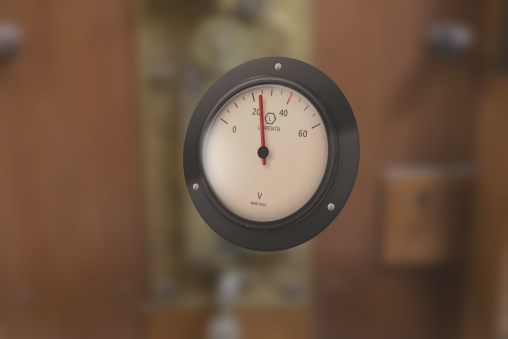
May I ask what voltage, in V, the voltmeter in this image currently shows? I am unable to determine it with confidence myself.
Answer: 25 V
